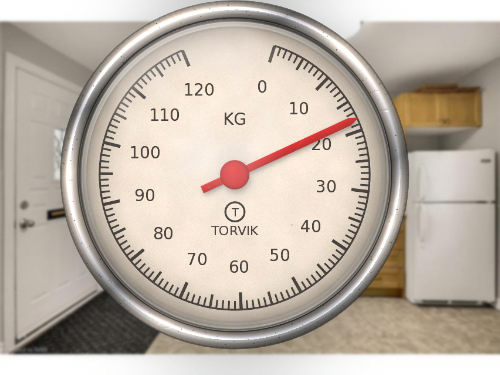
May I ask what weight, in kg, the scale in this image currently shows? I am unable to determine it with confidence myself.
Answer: 18 kg
